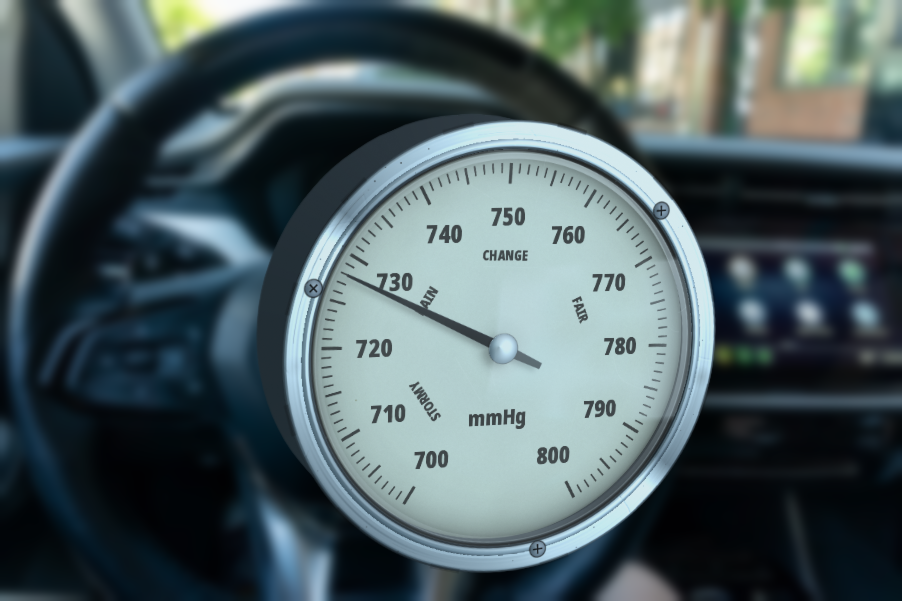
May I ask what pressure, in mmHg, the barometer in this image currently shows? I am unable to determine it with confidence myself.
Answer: 728 mmHg
